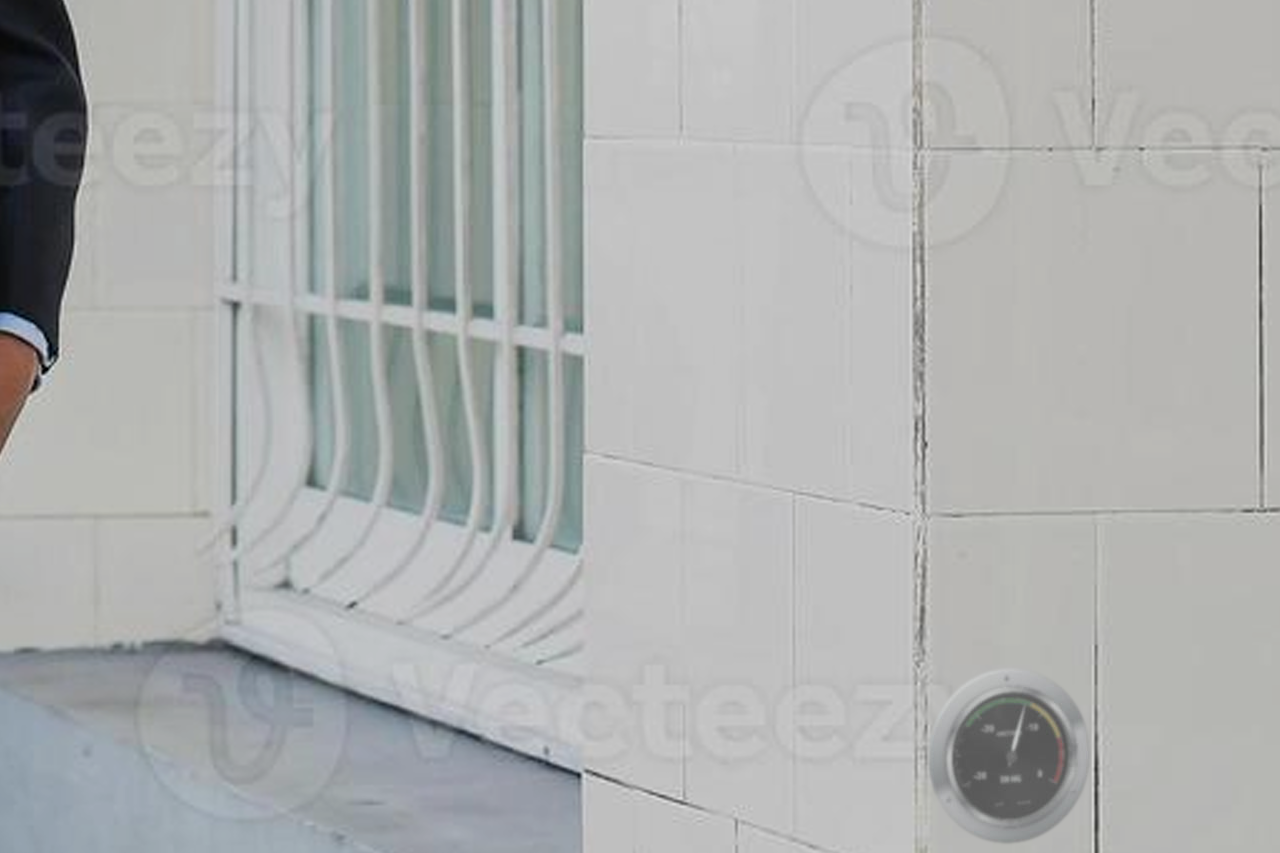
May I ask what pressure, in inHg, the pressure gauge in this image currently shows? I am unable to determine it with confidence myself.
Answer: -13 inHg
